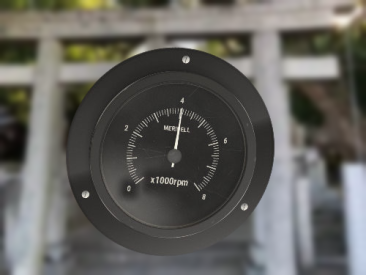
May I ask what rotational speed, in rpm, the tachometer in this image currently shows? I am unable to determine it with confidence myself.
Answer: 4000 rpm
